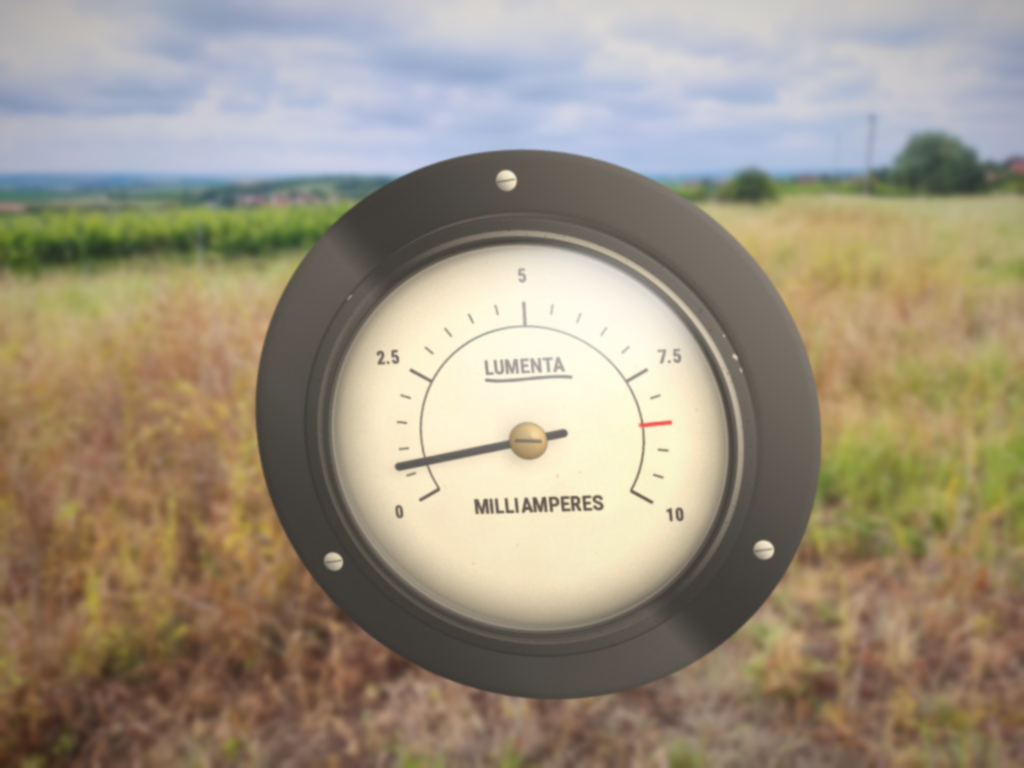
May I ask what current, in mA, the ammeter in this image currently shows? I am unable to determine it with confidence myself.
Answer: 0.75 mA
